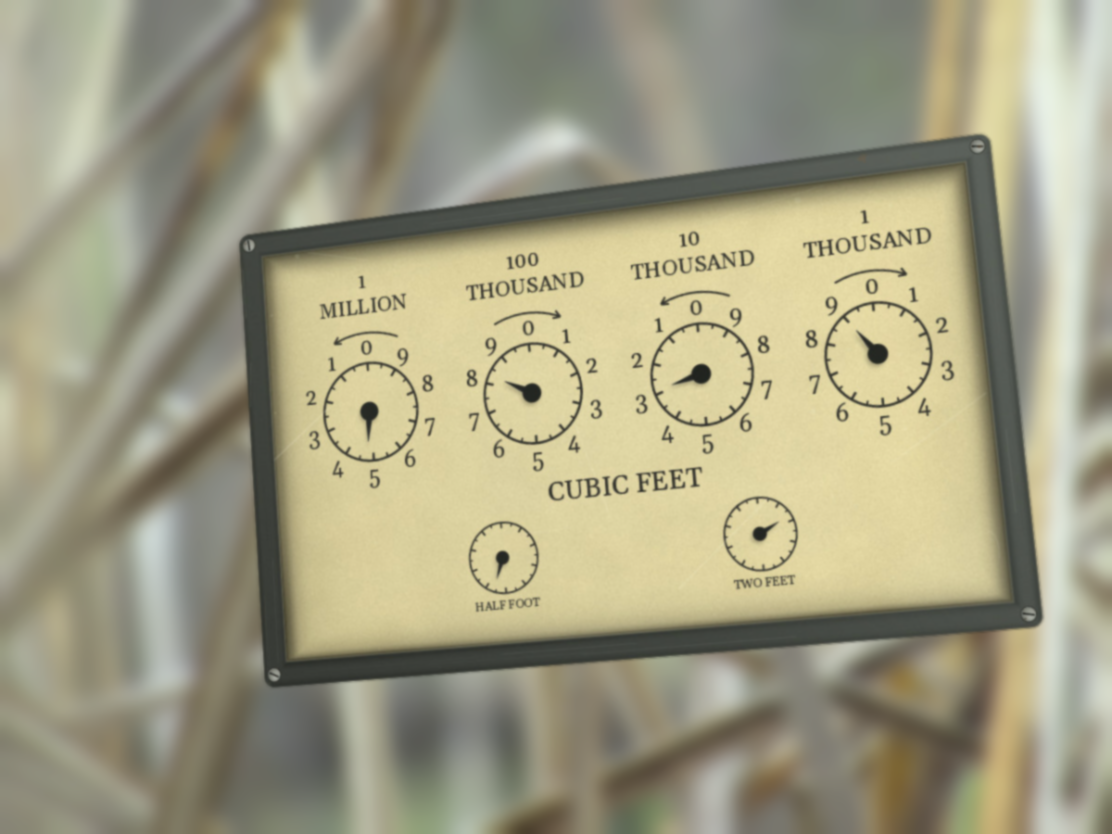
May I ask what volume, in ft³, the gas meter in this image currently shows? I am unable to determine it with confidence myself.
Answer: 482900 ft³
